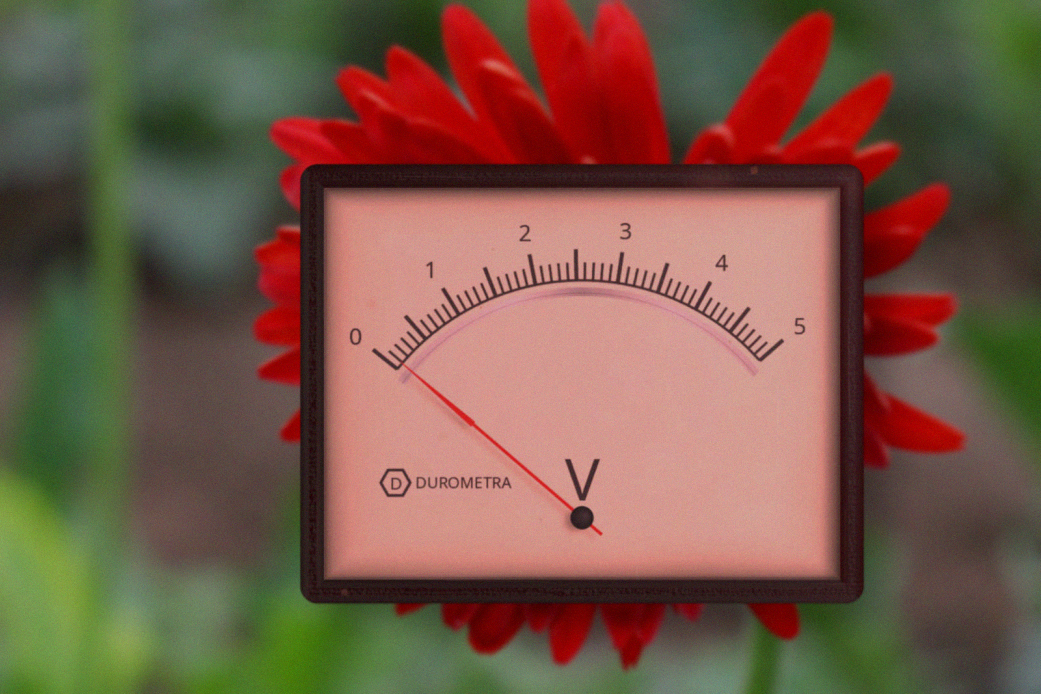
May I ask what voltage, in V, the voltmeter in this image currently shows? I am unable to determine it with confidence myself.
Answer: 0.1 V
